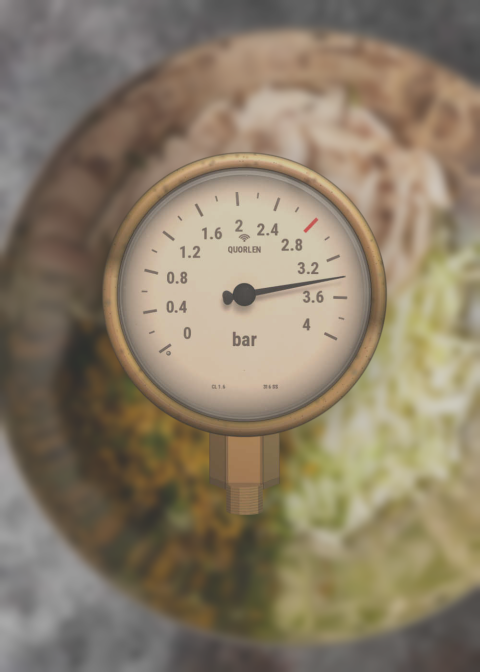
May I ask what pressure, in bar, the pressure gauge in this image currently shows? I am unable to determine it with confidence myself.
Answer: 3.4 bar
